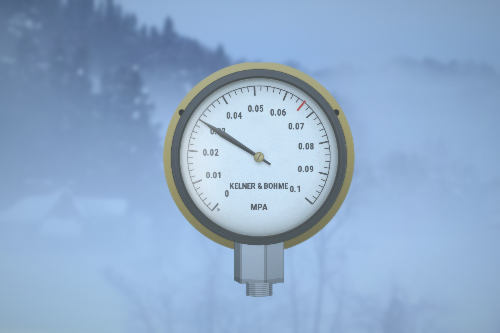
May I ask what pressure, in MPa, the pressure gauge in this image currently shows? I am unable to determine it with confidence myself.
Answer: 0.03 MPa
